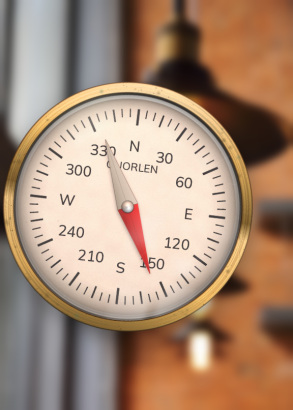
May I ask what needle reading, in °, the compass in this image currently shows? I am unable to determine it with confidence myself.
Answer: 155 °
